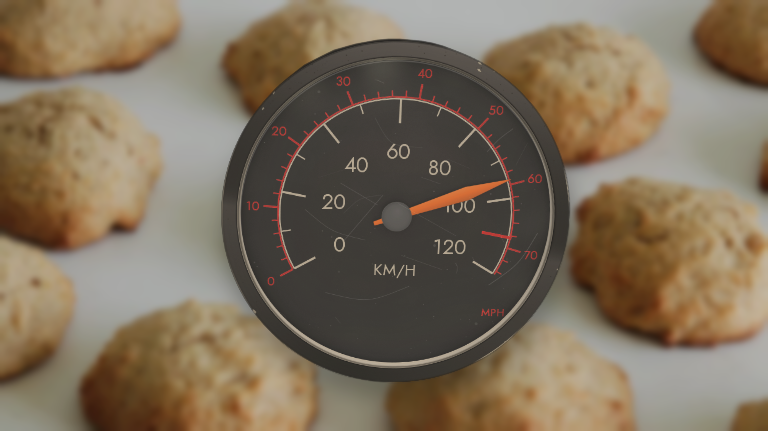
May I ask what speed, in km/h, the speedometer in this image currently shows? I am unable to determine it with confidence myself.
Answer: 95 km/h
